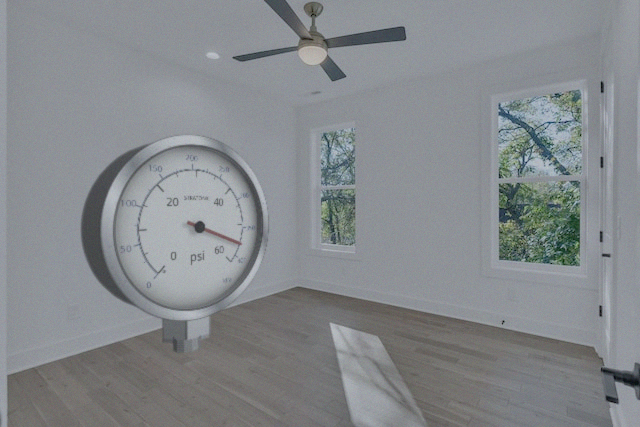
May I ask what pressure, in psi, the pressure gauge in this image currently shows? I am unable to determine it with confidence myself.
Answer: 55 psi
